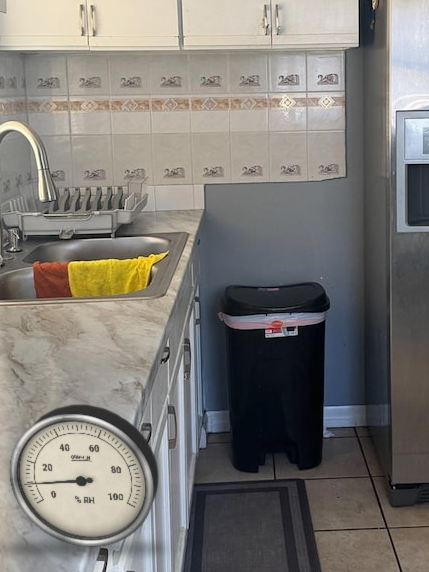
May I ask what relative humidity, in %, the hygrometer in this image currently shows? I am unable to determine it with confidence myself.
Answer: 10 %
